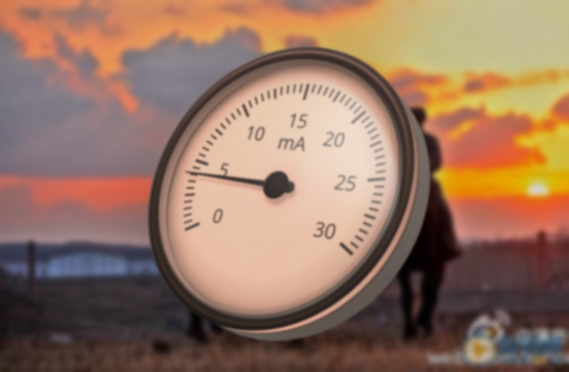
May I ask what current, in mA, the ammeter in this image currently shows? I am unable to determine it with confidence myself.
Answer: 4 mA
